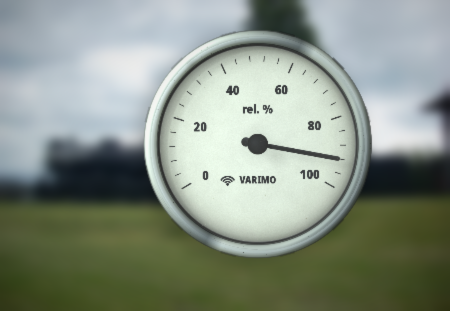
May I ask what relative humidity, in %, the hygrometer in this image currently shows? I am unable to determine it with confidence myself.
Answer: 92 %
